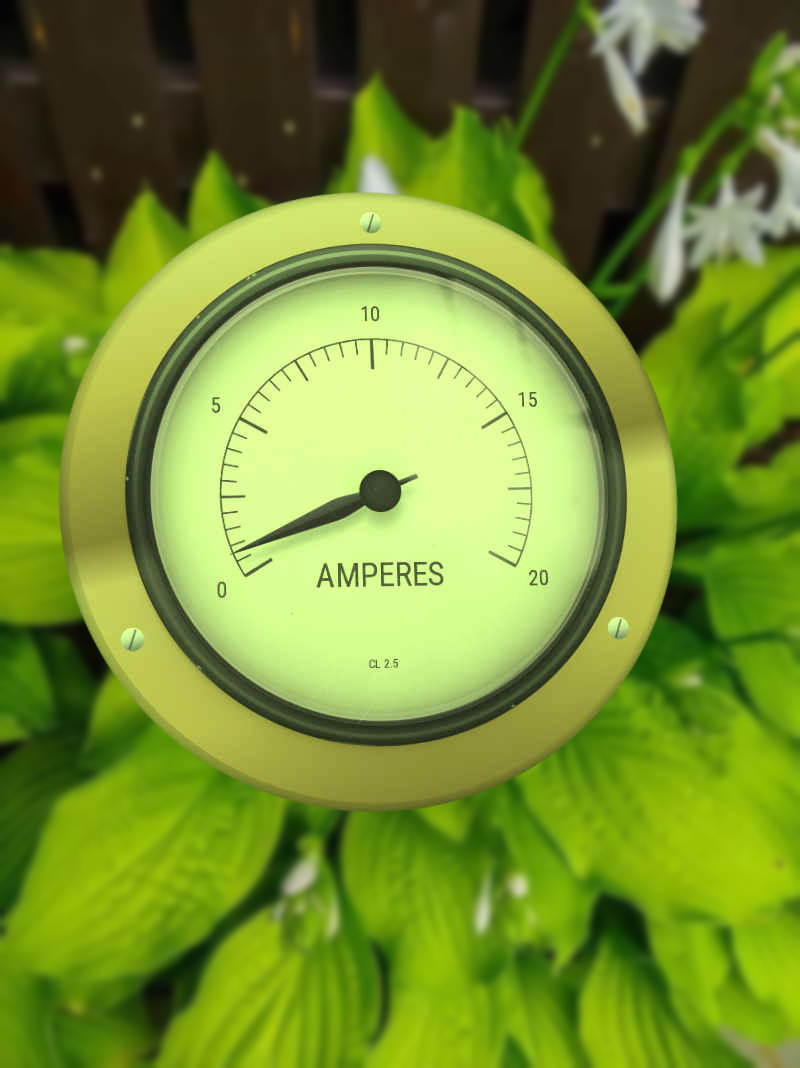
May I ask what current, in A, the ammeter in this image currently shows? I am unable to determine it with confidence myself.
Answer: 0.75 A
